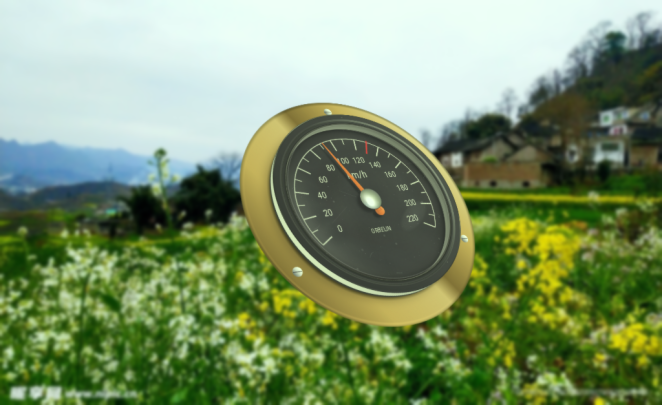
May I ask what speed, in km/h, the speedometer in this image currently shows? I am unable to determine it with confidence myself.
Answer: 90 km/h
